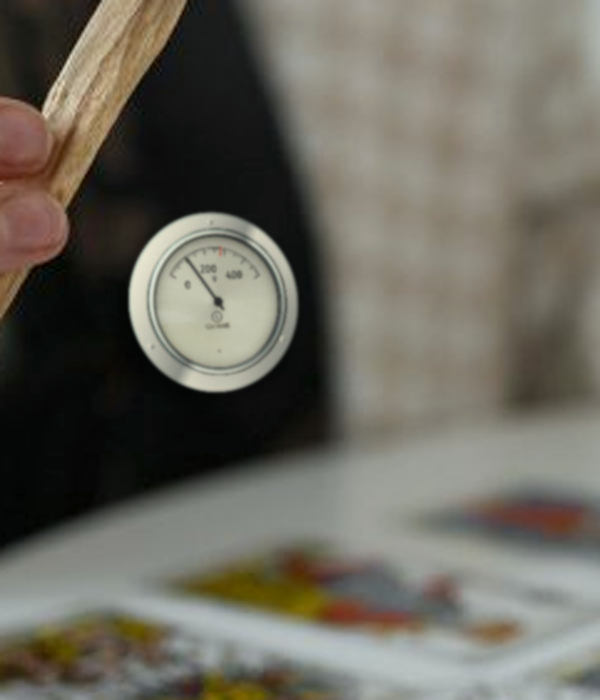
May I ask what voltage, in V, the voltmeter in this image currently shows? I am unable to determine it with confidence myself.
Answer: 100 V
